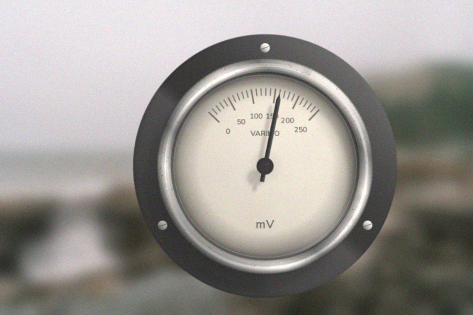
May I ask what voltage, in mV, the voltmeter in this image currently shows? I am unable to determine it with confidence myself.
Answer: 160 mV
